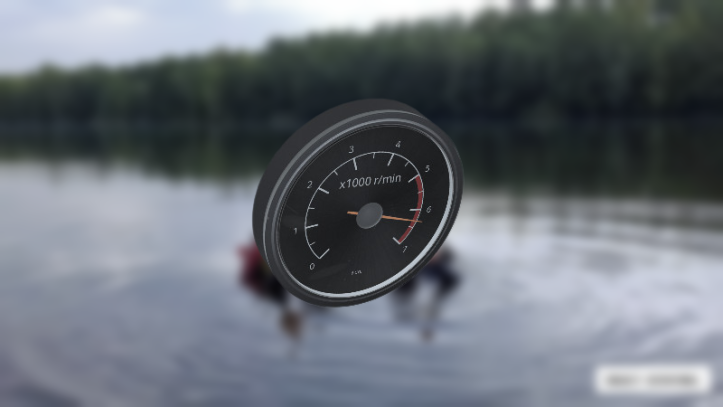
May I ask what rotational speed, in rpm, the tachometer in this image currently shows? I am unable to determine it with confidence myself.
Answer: 6250 rpm
